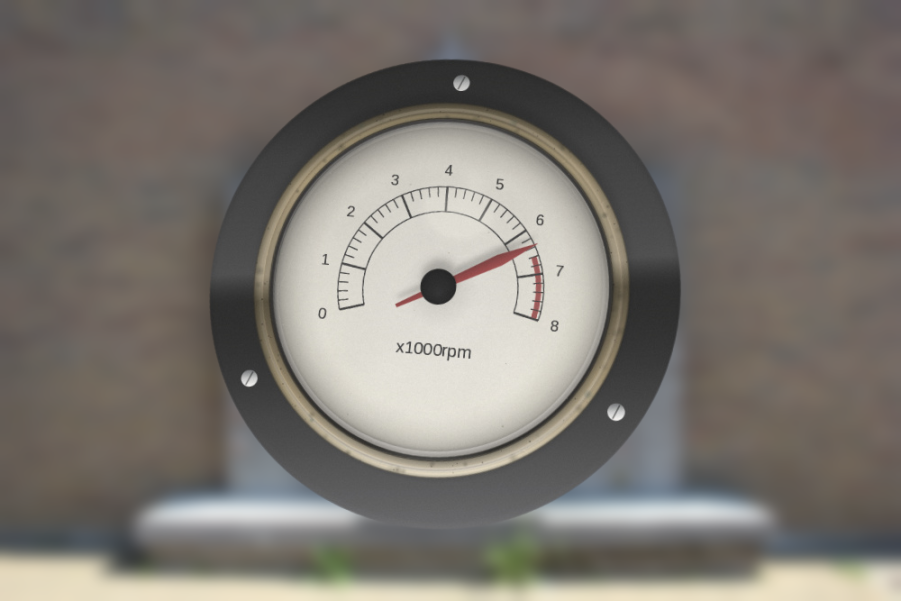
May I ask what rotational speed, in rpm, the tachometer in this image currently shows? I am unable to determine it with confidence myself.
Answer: 6400 rpm
